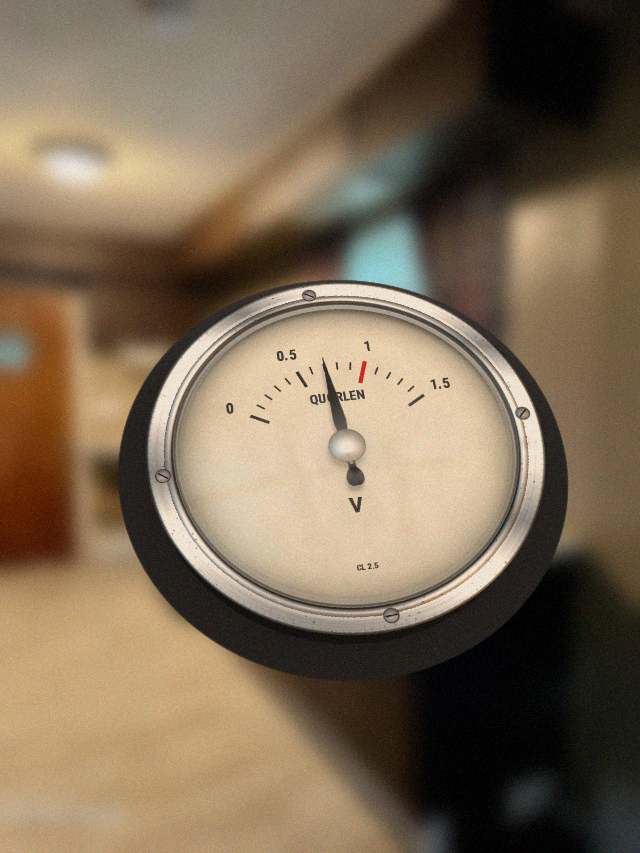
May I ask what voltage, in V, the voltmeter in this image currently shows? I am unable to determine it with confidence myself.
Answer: 0.7 V
